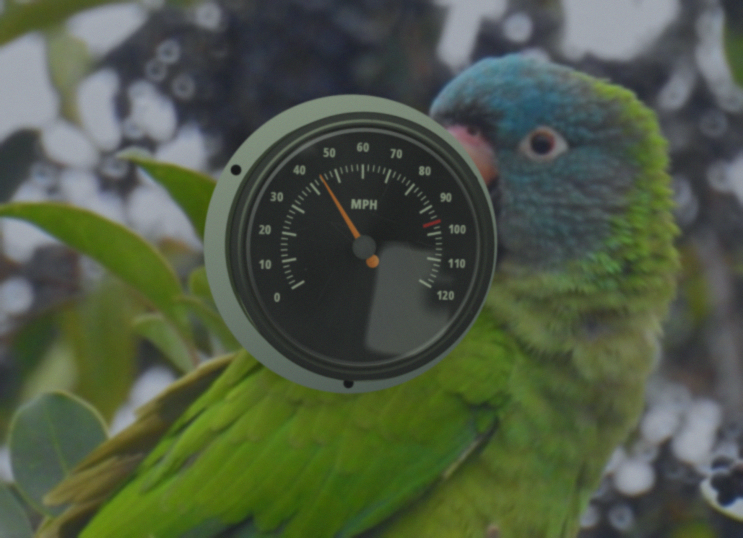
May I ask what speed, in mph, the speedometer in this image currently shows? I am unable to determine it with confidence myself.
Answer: 44 mph
